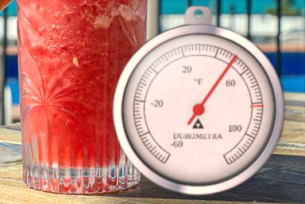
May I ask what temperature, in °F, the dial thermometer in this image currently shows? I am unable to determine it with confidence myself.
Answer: 50 °F
